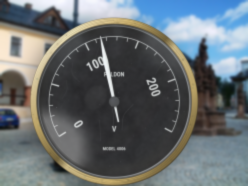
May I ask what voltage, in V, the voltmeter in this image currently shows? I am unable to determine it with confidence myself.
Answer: 115 V
